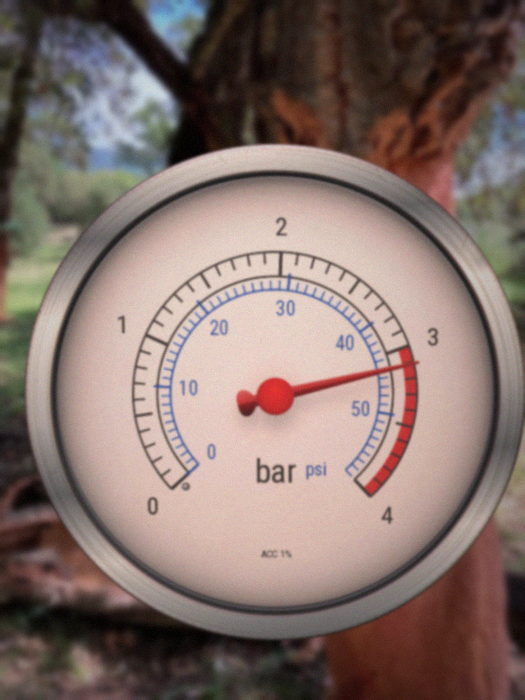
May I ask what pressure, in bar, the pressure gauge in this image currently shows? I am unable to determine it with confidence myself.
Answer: 3.1 bar
